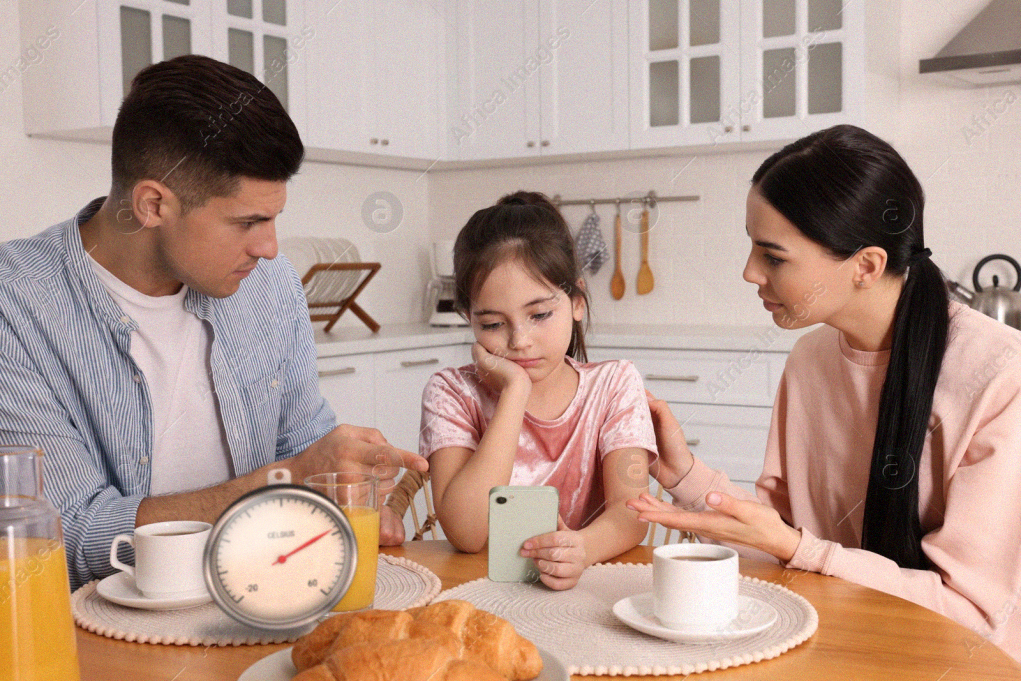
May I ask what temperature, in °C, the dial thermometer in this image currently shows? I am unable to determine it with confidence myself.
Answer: 38 °C
